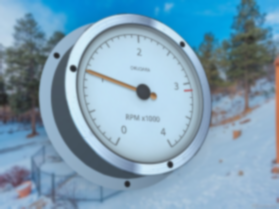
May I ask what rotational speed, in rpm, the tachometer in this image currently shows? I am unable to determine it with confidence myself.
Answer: 1000 rpm
